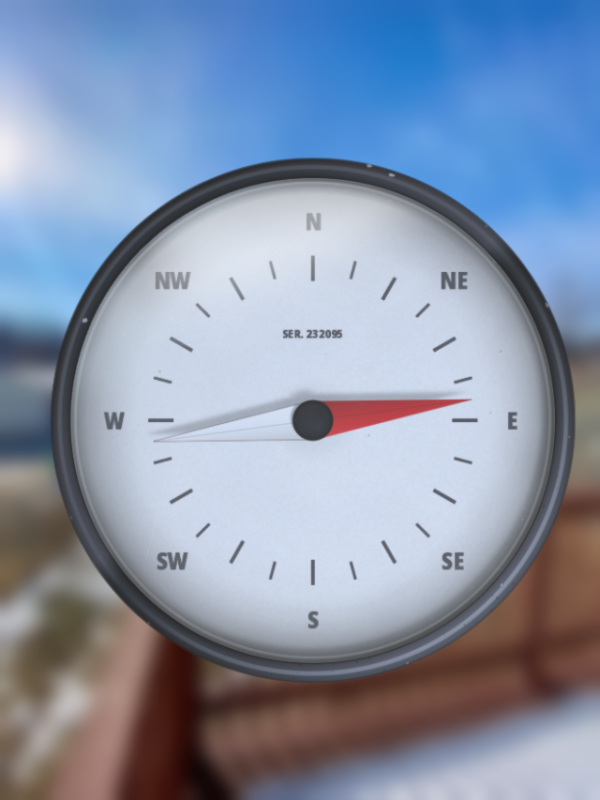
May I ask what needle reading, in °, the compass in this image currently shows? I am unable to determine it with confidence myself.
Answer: 82.5 °
